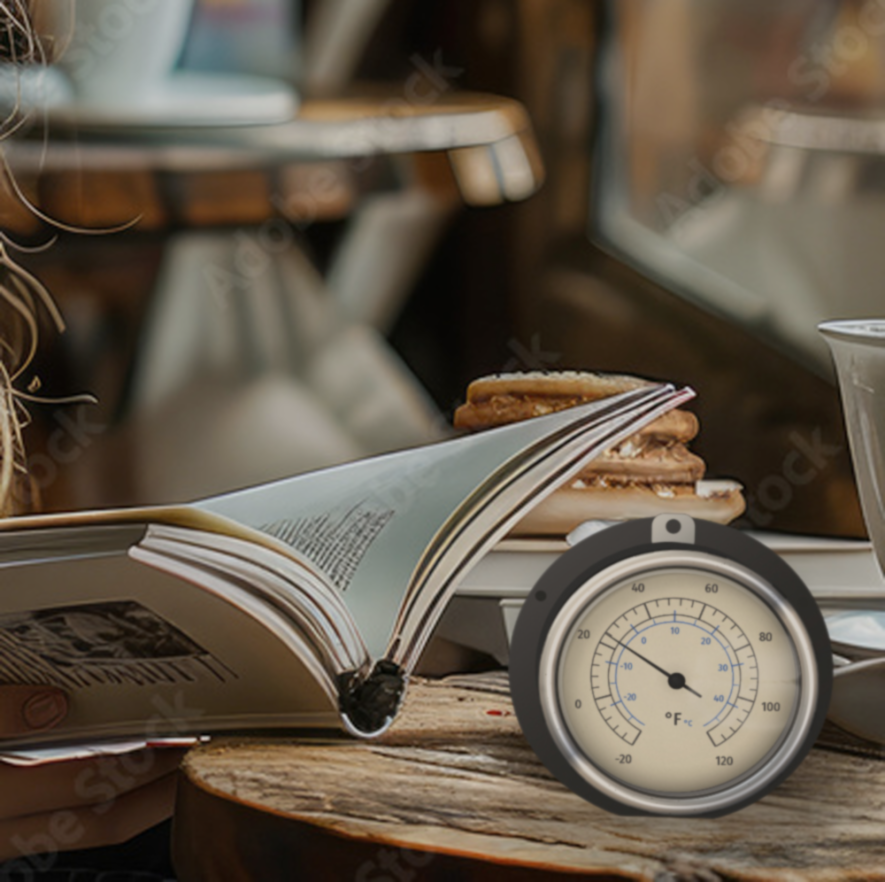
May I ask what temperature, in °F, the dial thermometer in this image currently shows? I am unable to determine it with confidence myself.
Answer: 24 °F
